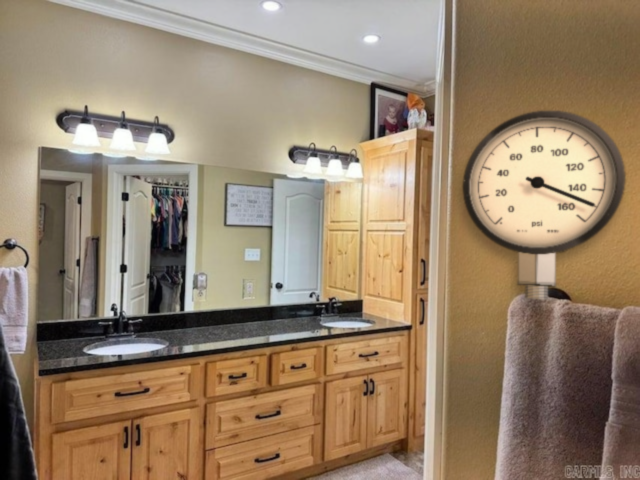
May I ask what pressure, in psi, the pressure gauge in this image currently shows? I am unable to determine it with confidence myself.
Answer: 150 psi
